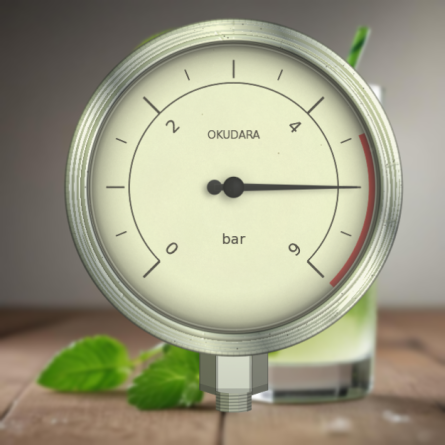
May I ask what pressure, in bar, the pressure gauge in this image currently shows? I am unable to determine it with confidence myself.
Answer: 5 bar
